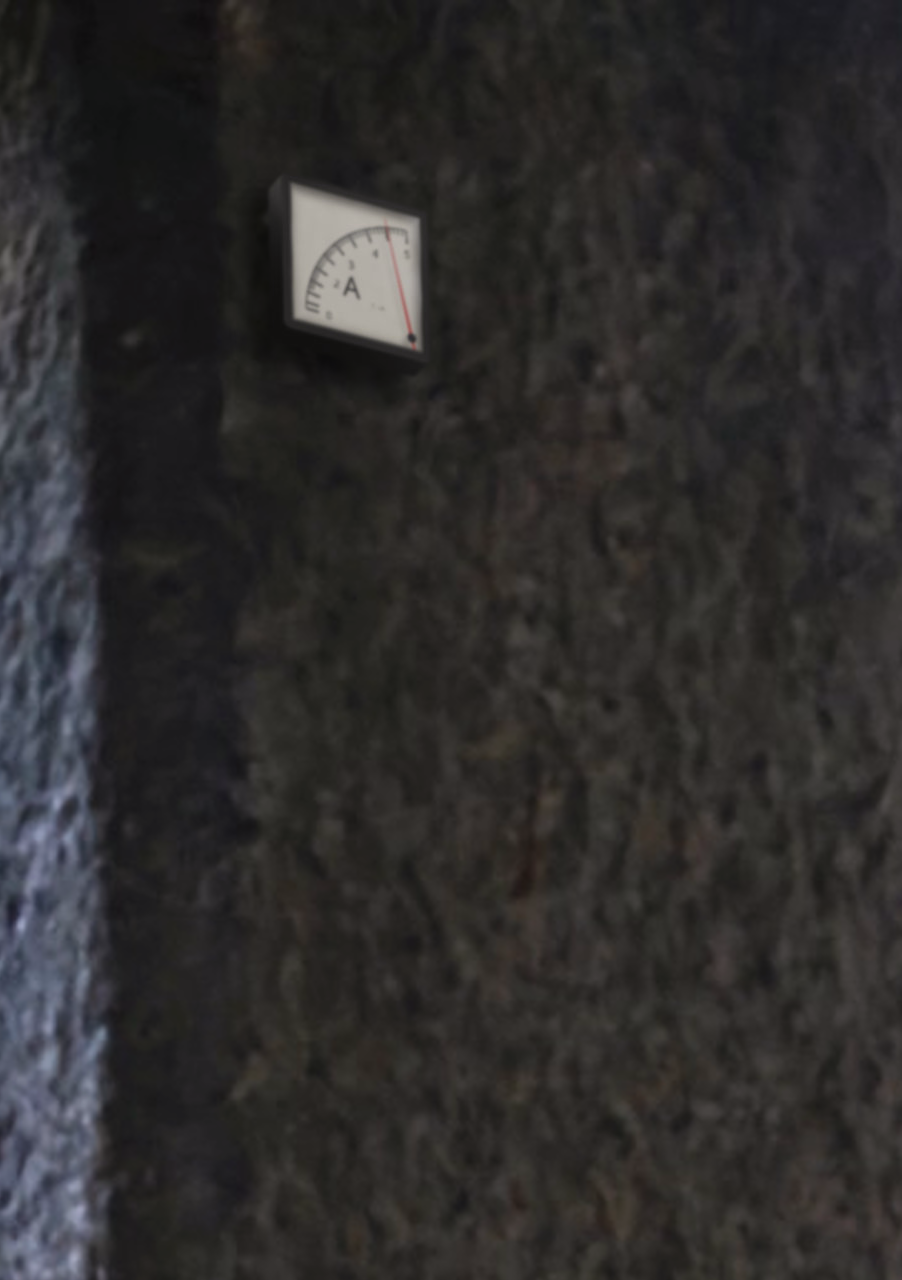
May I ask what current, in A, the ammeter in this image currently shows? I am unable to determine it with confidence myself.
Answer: 4.5 A
